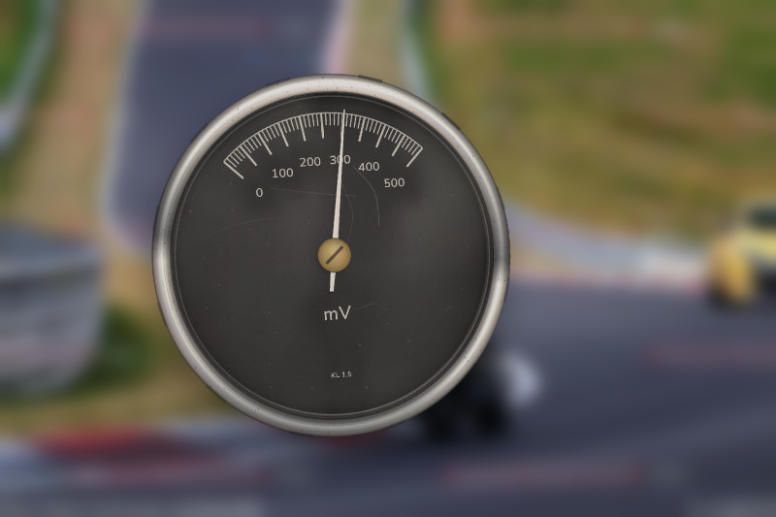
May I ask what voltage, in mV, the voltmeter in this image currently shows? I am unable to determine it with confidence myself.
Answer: 300 mV
